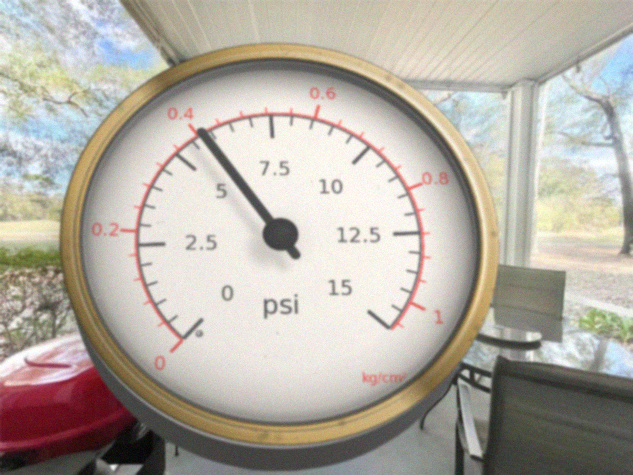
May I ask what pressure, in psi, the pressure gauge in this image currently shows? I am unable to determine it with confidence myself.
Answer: 5.75 psi
